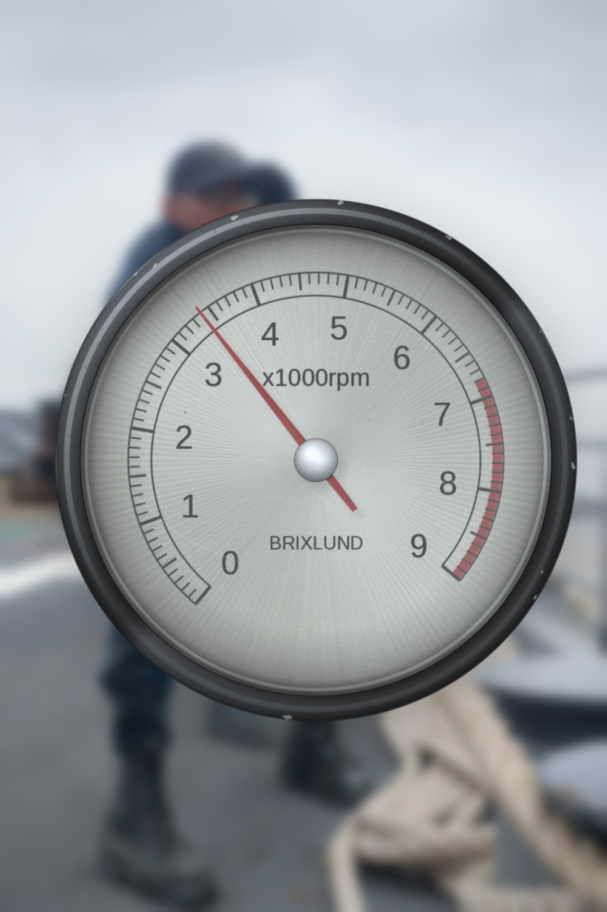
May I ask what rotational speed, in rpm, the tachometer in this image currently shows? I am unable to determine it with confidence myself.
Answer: 3400 rpm
